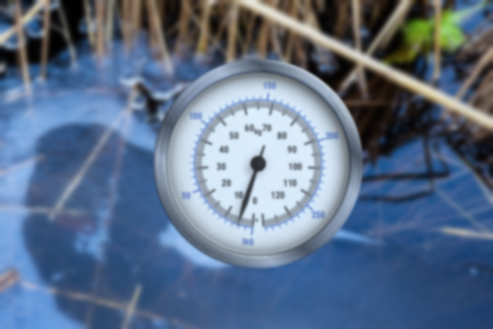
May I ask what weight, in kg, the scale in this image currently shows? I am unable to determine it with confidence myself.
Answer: 5 kg
